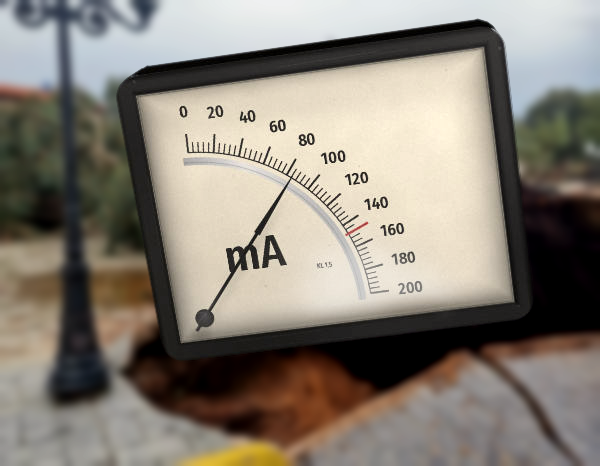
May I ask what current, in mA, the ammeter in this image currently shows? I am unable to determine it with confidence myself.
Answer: 84 mA
